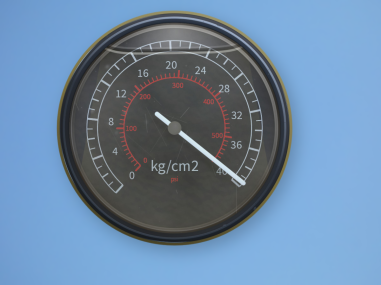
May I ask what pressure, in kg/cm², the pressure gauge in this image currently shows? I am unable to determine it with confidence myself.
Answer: 39.5 kg/cm²
